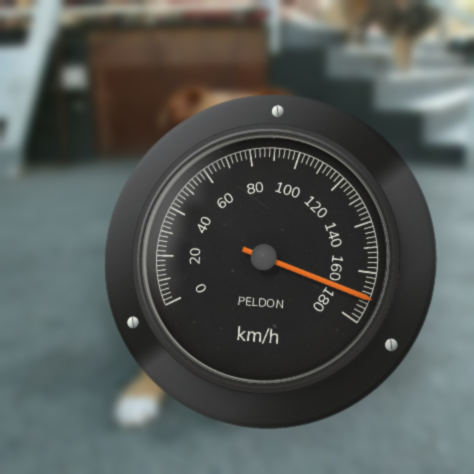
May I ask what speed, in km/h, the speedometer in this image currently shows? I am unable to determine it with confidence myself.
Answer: 170 km/h
